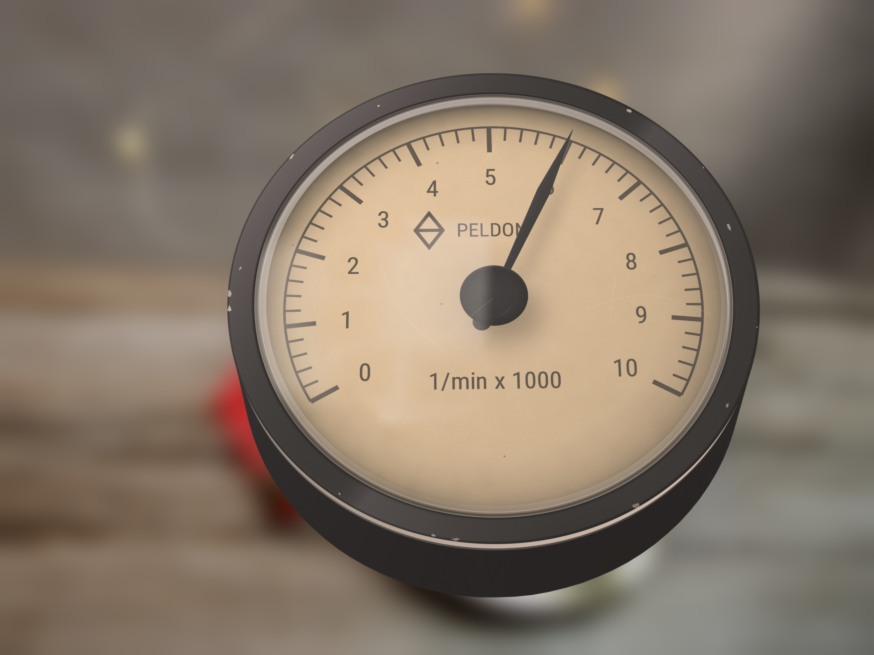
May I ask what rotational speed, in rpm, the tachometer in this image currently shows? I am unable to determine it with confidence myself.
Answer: 6000 rpm
